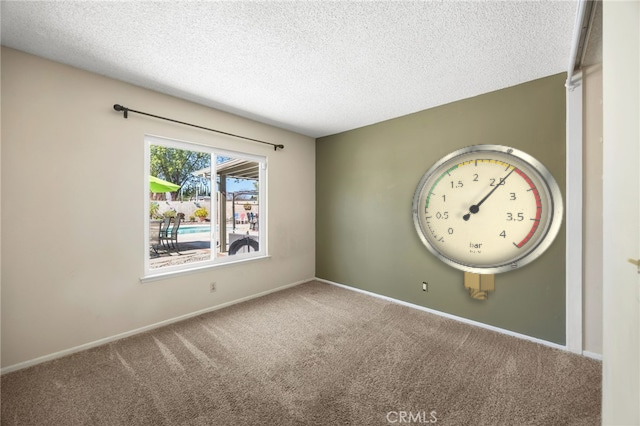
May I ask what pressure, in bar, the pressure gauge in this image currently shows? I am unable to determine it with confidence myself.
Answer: 2.6 bar
